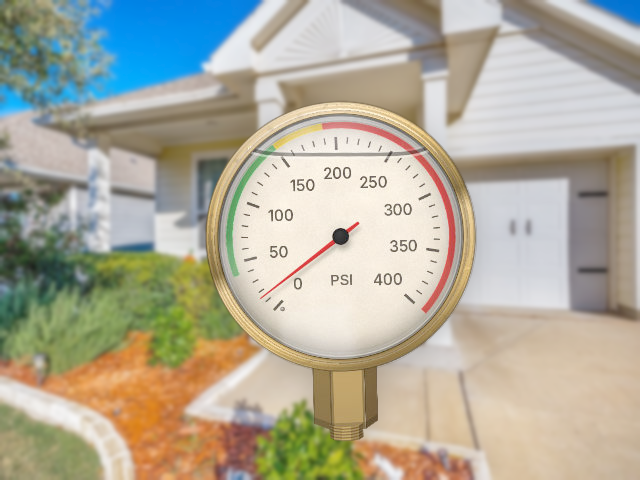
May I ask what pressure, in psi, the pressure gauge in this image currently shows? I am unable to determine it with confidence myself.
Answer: 15 psi
